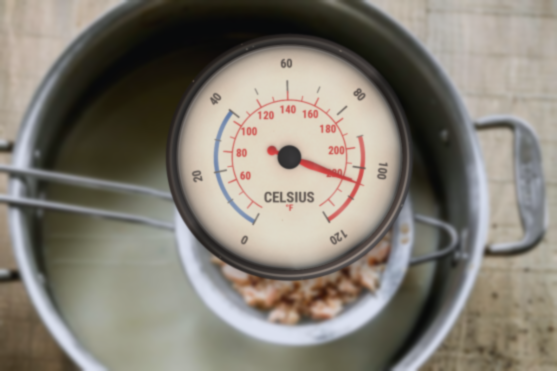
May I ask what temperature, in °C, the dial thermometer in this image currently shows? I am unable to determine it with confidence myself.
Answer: 105 °C
